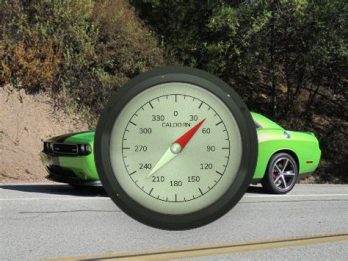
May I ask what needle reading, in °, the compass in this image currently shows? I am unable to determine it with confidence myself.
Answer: 45 °
